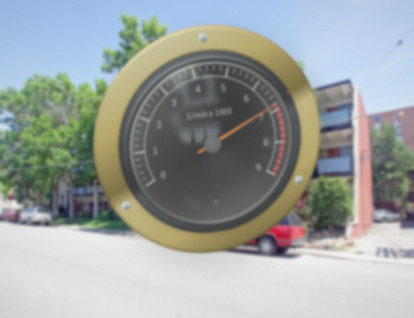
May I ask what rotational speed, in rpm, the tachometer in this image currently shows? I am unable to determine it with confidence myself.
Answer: 6800 rpm
